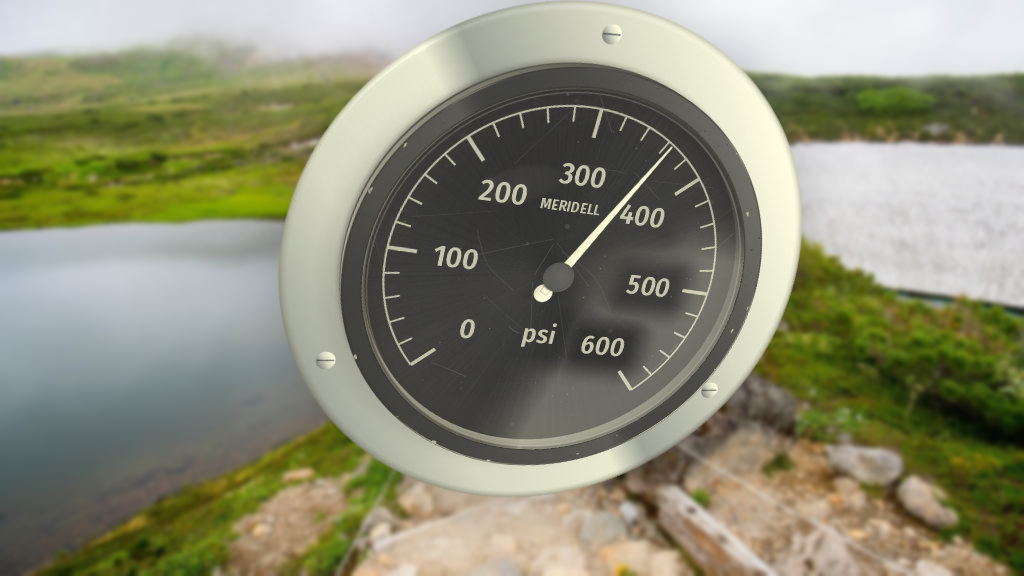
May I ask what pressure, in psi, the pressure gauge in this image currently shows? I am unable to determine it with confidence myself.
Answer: 360 psi
